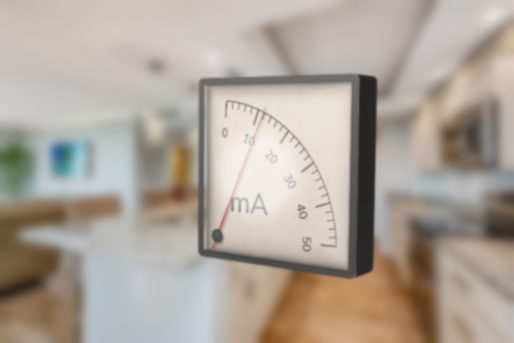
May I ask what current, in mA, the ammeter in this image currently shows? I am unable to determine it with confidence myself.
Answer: 12 mA
